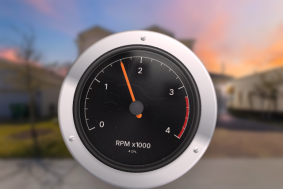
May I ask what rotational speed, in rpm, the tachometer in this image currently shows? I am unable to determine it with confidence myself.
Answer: 1600 rpm
